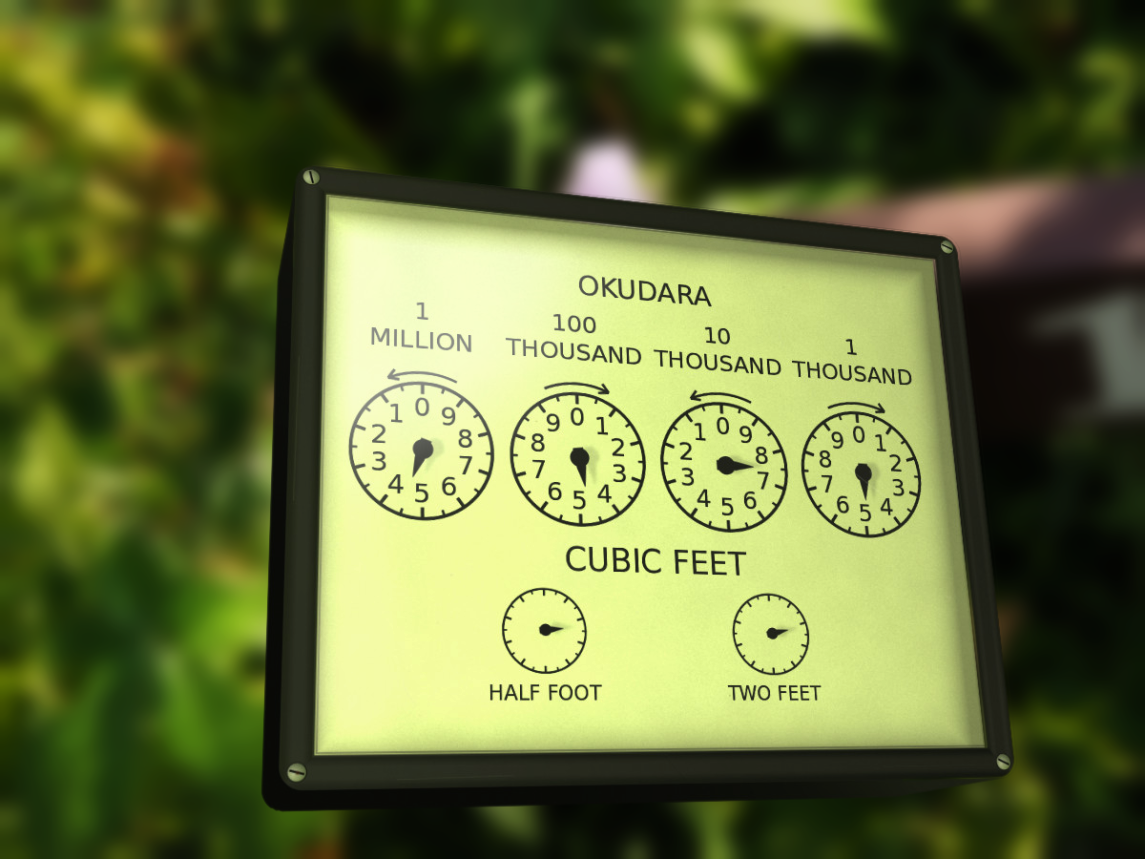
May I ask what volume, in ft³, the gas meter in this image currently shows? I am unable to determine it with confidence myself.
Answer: 447500 ft³
